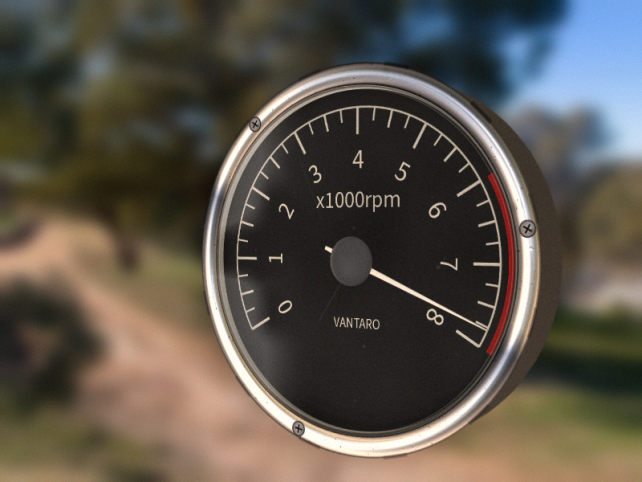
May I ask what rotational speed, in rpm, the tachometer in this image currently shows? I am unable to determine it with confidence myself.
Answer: 7750 rpm
